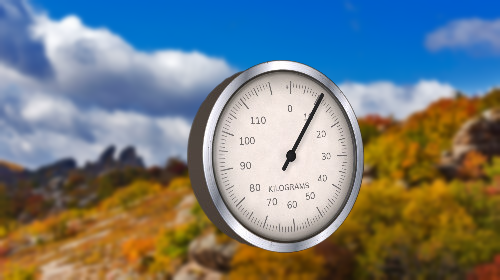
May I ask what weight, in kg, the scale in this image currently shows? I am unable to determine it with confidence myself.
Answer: 10 kg
